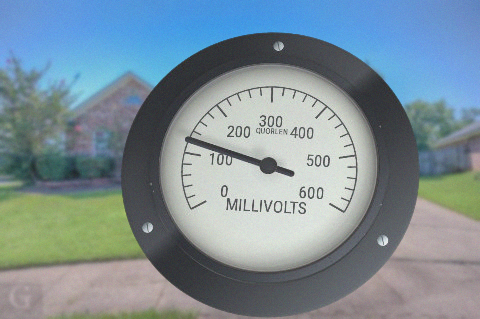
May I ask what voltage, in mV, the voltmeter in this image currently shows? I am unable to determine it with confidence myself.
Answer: 120 mV
